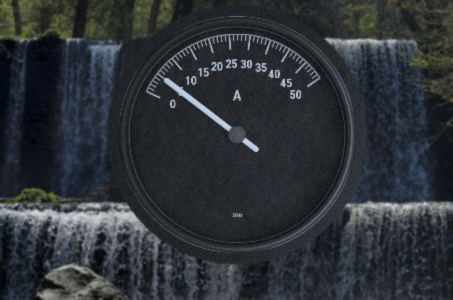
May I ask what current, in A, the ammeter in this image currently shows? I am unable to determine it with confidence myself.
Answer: 5 A
